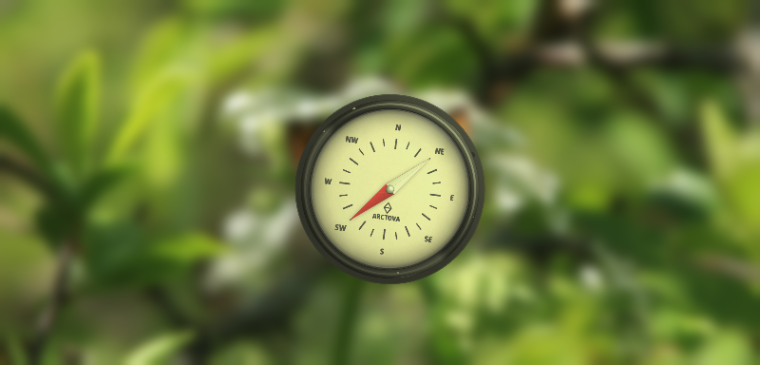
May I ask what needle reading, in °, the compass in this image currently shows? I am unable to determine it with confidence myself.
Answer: 225 °
